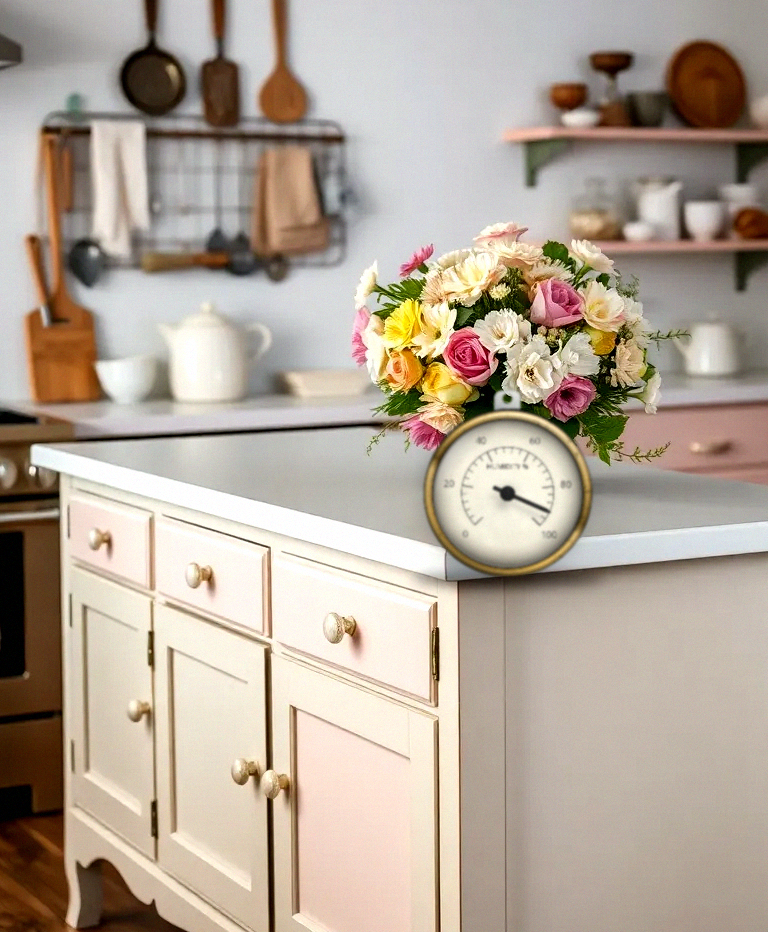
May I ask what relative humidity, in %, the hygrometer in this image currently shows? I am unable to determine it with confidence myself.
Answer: 92 %
